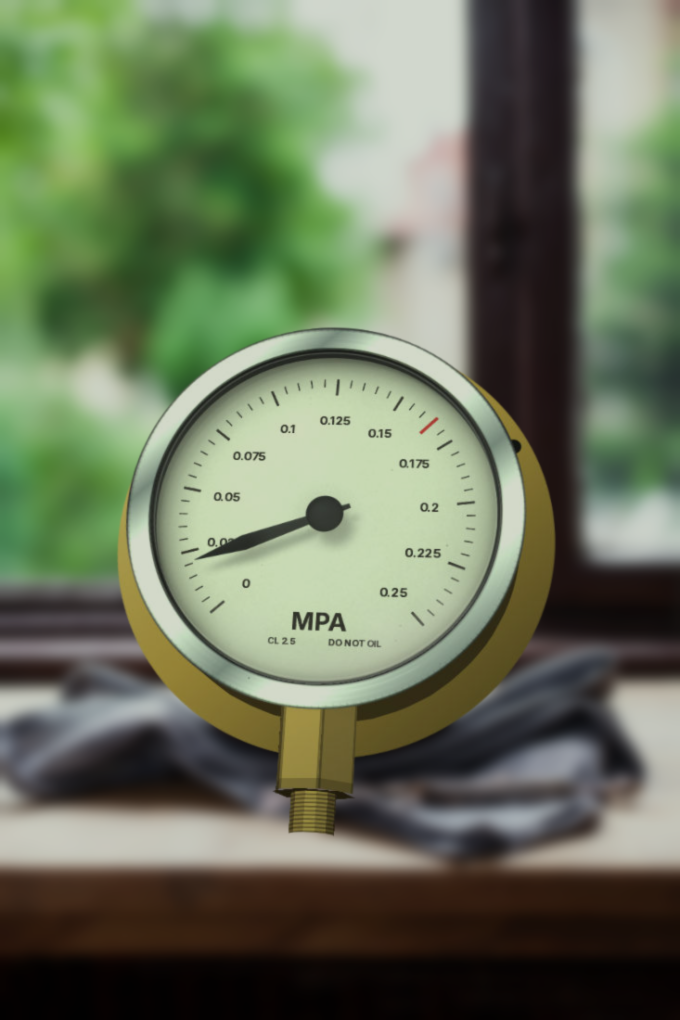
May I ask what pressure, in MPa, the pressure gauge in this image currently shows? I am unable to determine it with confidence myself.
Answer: 0.02 MPa
